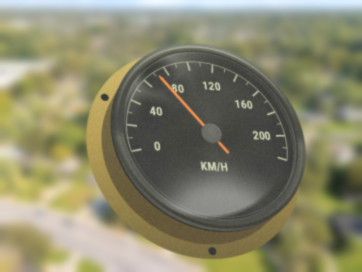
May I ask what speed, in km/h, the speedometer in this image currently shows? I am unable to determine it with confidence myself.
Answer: 70 km/h
